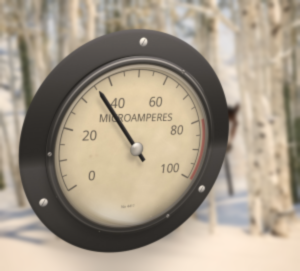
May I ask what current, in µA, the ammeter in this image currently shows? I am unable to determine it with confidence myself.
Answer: 35 µA
